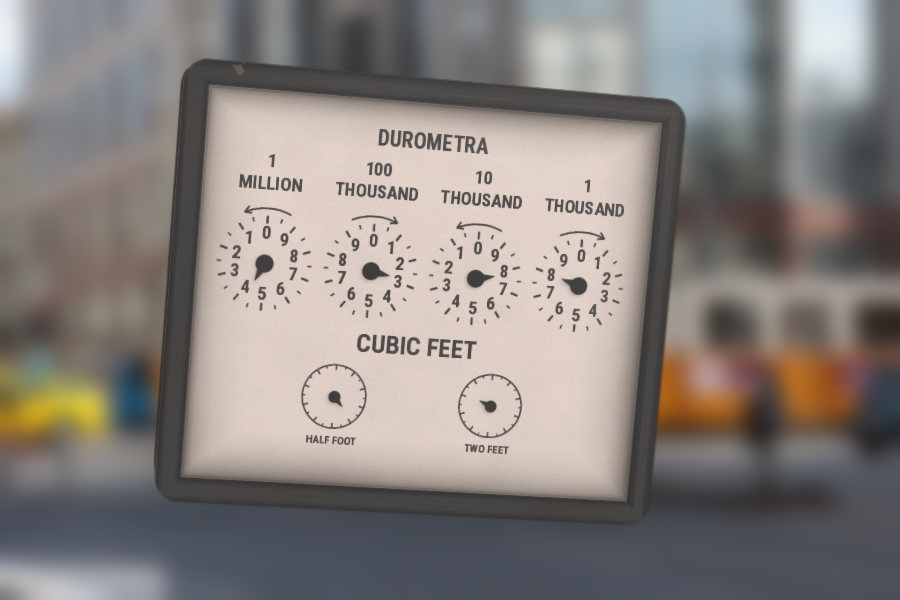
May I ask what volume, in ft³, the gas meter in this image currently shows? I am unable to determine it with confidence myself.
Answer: 427800 ft³
